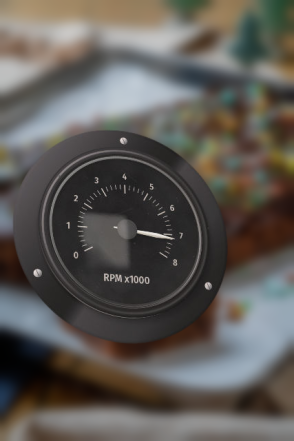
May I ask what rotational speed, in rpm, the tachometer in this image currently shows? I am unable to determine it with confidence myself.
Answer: 7200 rpm
